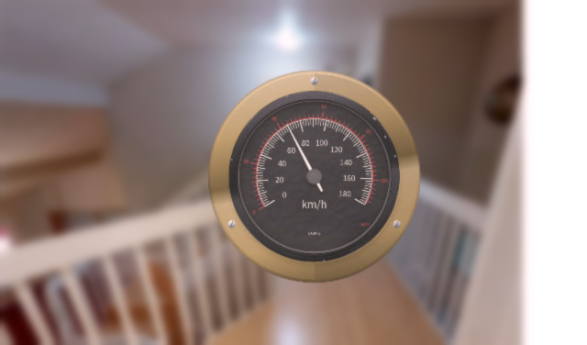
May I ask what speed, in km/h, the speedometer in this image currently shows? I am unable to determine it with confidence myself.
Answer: 70 km/h
